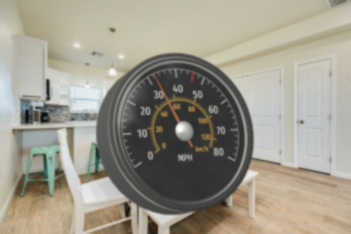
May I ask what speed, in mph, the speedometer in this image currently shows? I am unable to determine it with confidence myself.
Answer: 32 mph
